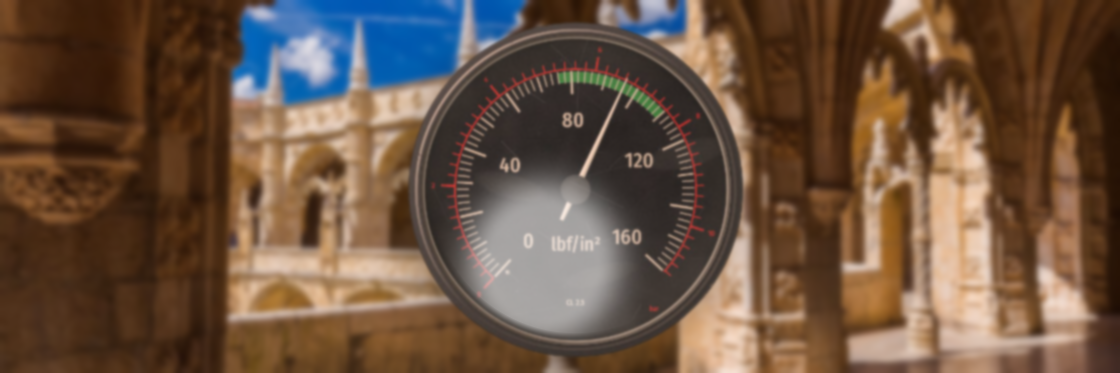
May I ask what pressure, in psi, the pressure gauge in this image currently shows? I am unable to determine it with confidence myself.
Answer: 96 psi
